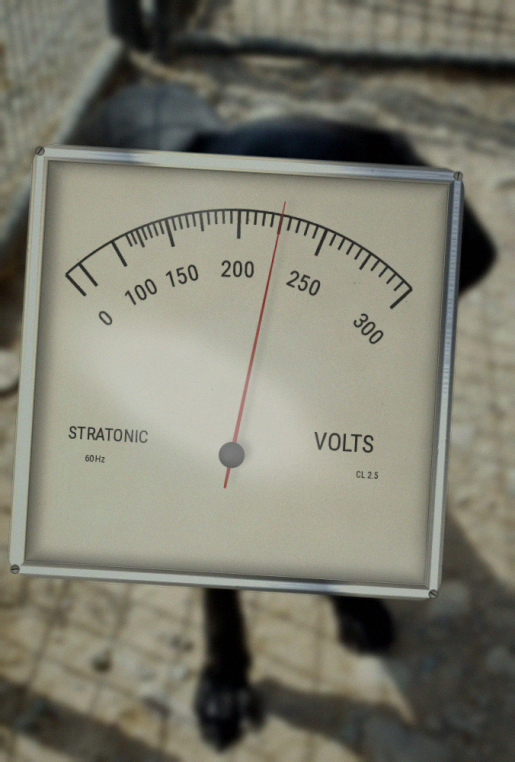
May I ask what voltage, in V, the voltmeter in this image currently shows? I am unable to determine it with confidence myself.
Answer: 225 V
